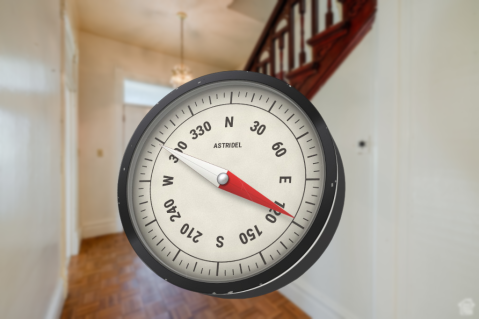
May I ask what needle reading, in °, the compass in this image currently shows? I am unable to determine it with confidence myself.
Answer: 117.5 °
